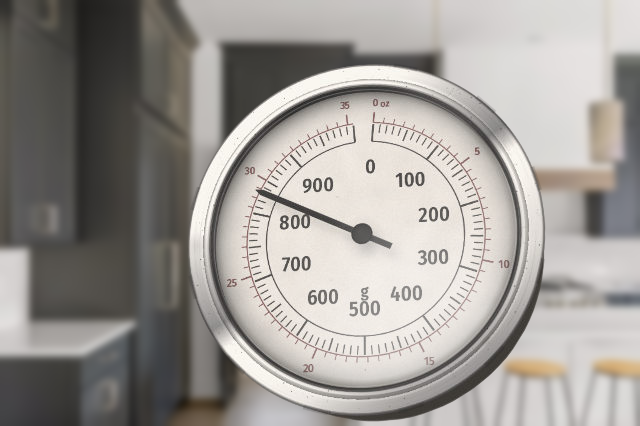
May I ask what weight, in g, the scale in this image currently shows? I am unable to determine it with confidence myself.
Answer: 830 g
